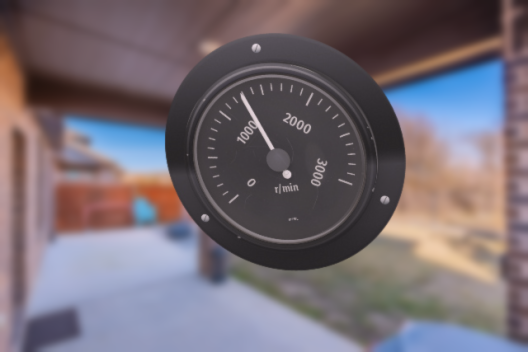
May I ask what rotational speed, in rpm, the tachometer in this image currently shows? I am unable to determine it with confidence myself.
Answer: 1300 rpm
